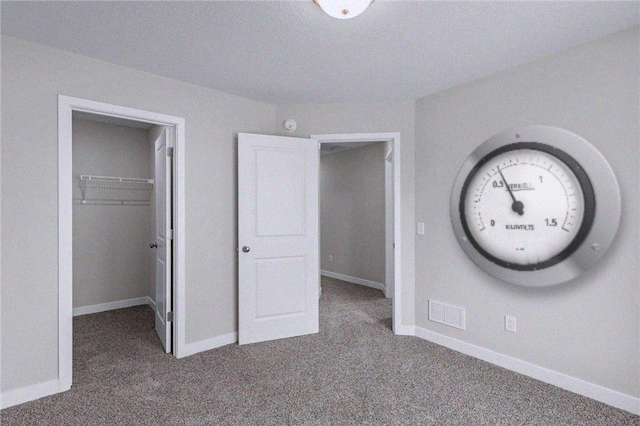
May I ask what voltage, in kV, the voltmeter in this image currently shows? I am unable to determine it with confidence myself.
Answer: 0.6 kV
